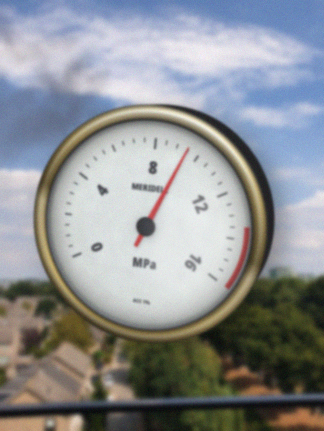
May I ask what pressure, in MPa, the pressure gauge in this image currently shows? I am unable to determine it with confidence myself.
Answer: 9.5 MPa
